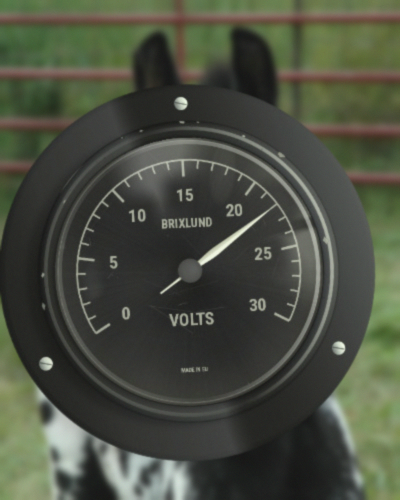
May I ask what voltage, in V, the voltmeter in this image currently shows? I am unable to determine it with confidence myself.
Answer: 22 V
